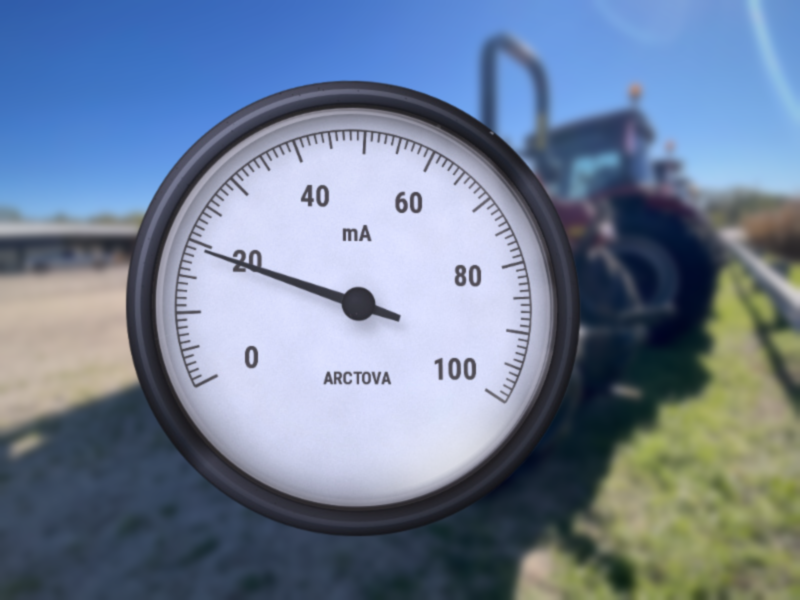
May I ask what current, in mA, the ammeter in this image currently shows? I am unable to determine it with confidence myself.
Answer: 19 mA
